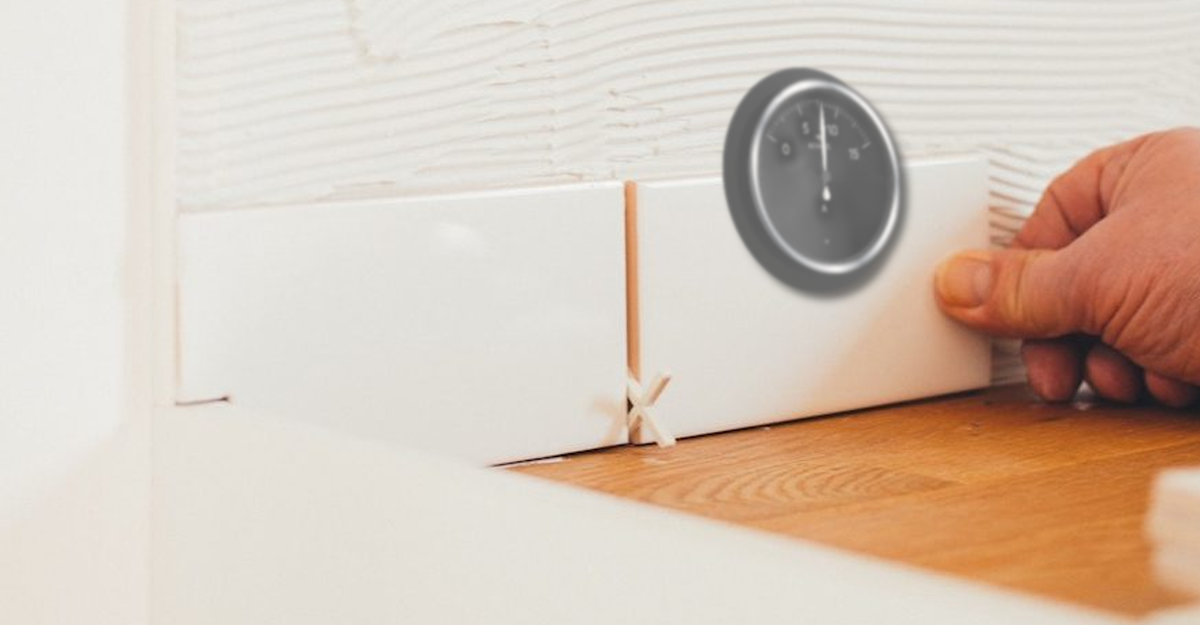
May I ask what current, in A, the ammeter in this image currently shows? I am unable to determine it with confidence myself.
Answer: 7.5 A
